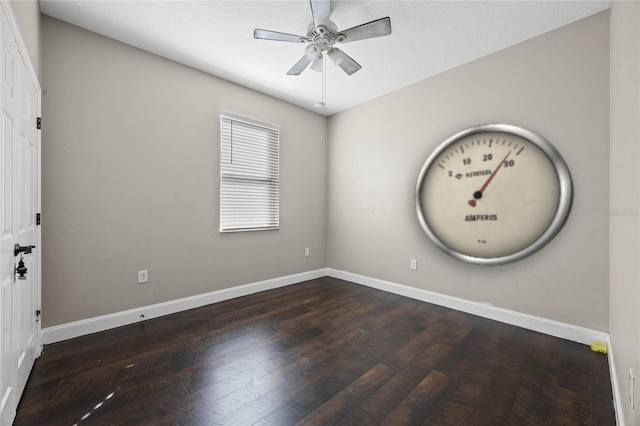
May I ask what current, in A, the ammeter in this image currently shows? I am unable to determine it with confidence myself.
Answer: 28 A
